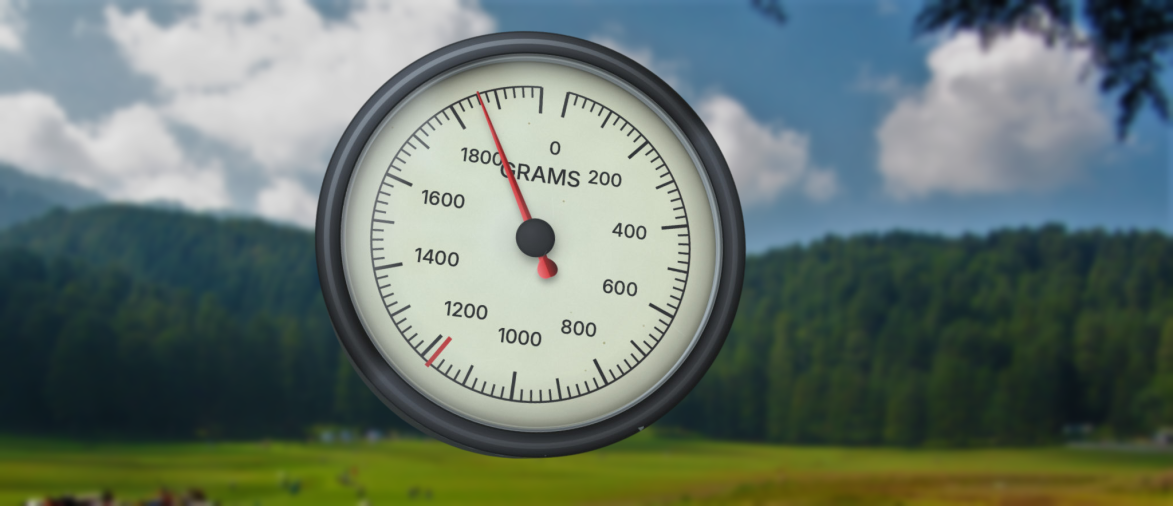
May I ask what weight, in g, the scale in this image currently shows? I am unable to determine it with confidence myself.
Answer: 1860 g
